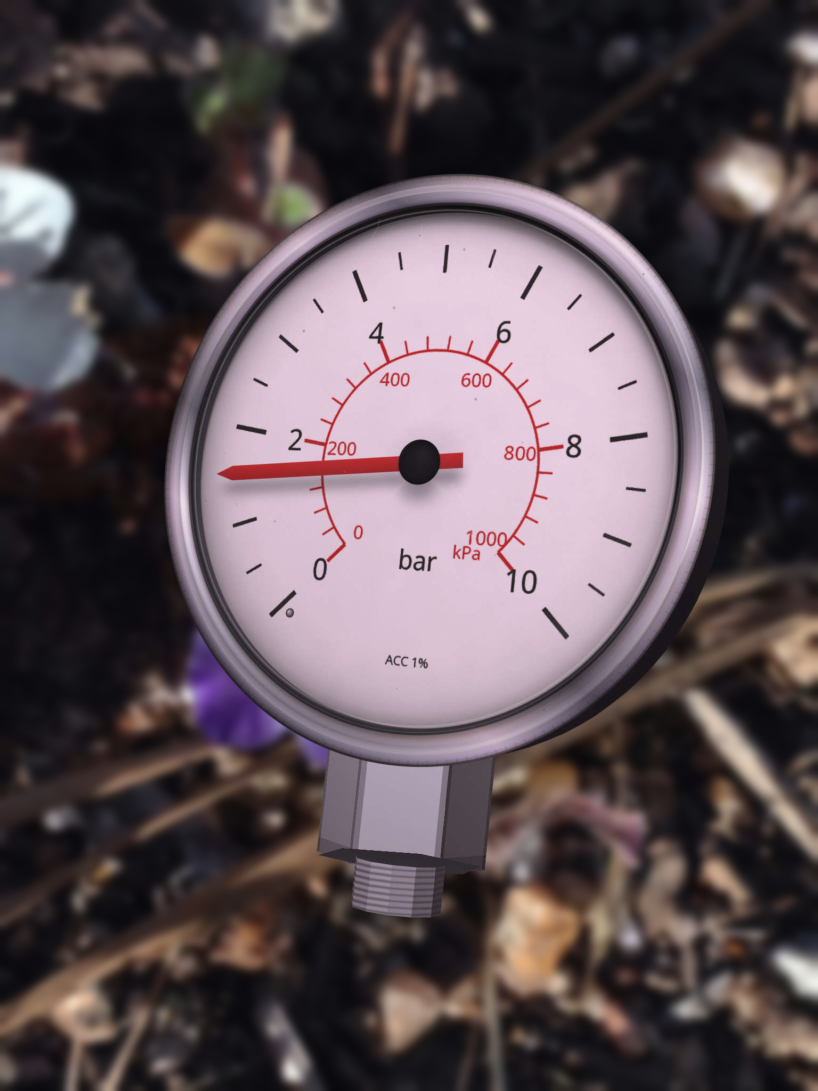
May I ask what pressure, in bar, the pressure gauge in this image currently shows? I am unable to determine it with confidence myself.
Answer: 1.5 bar
